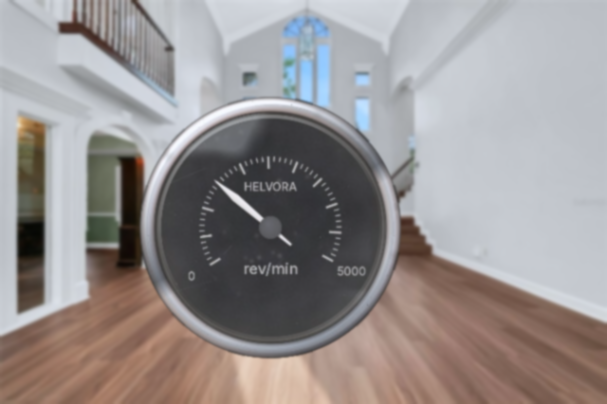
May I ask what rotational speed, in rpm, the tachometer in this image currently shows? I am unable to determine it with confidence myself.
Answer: 1500 rpm
